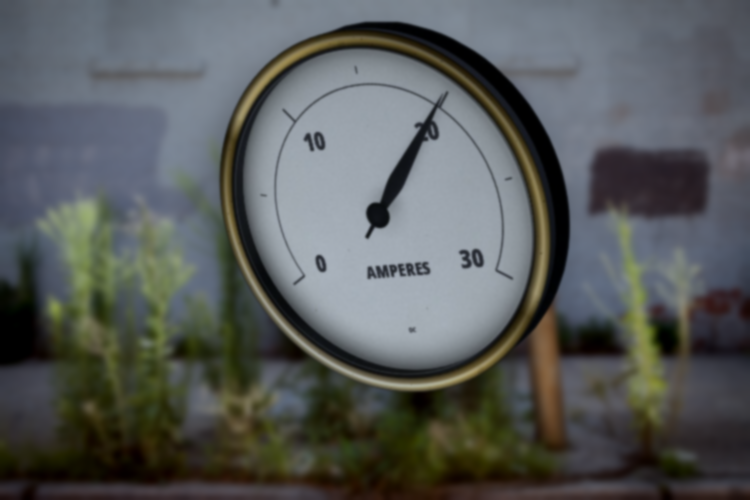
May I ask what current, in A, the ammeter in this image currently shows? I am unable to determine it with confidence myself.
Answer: 20 A
